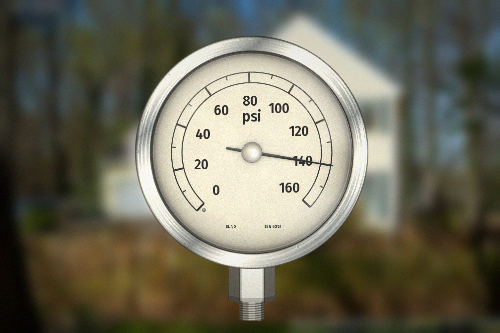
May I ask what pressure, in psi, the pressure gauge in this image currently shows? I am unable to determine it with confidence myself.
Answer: 140 psi
